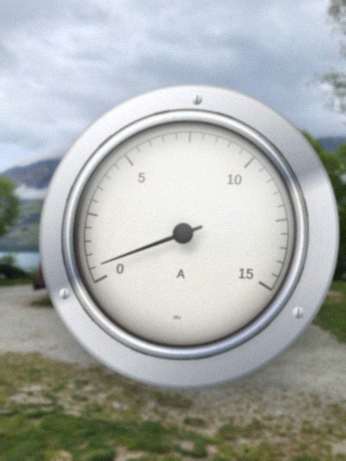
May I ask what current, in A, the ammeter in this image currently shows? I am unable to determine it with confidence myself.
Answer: 0.5 A
